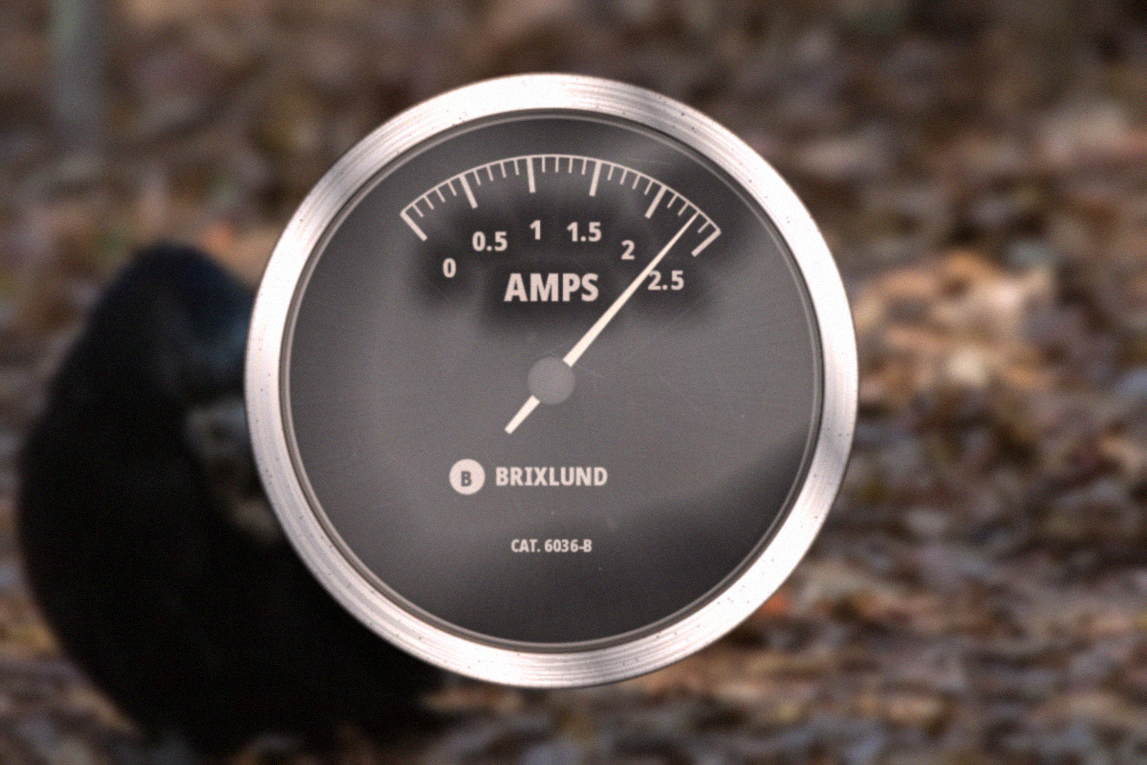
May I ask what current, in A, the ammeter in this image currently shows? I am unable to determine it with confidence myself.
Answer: 2.3 A
